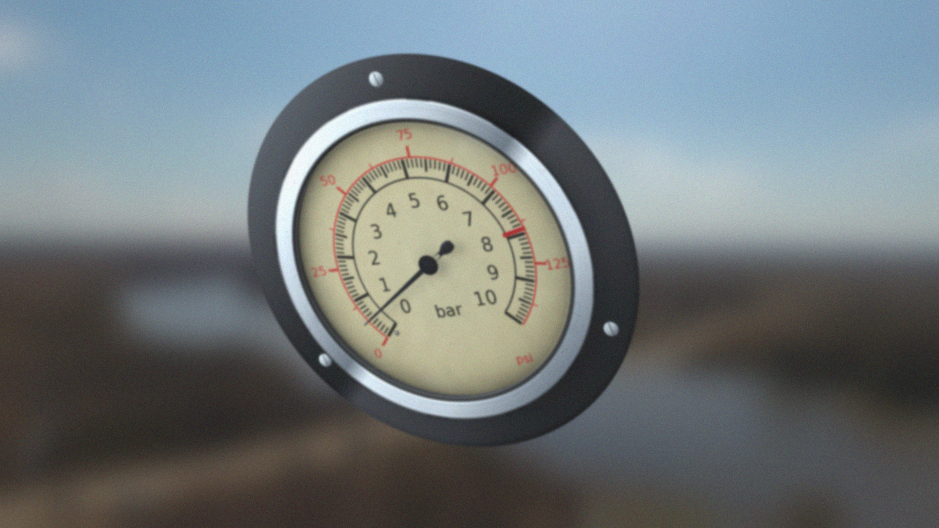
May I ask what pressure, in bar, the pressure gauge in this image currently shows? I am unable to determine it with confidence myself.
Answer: 0.5 bar
